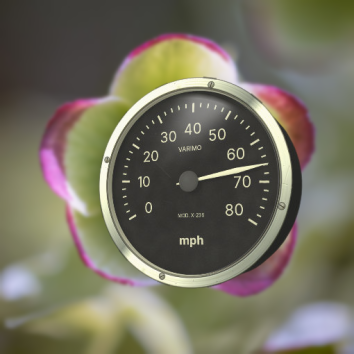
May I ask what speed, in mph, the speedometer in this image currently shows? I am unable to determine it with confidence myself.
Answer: 66 mph
